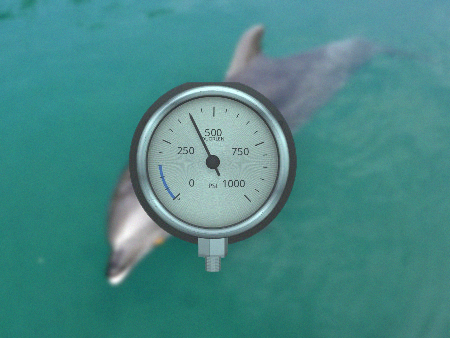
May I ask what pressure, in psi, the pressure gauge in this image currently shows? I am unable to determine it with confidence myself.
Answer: 400 psi
